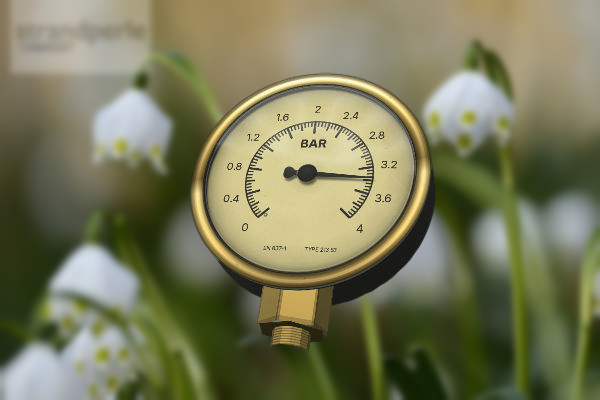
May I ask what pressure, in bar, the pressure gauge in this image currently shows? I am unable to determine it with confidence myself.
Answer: 3.4 bar
